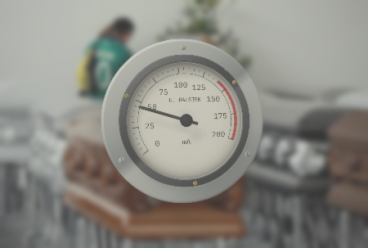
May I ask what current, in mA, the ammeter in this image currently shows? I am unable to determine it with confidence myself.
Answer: 45 mA
